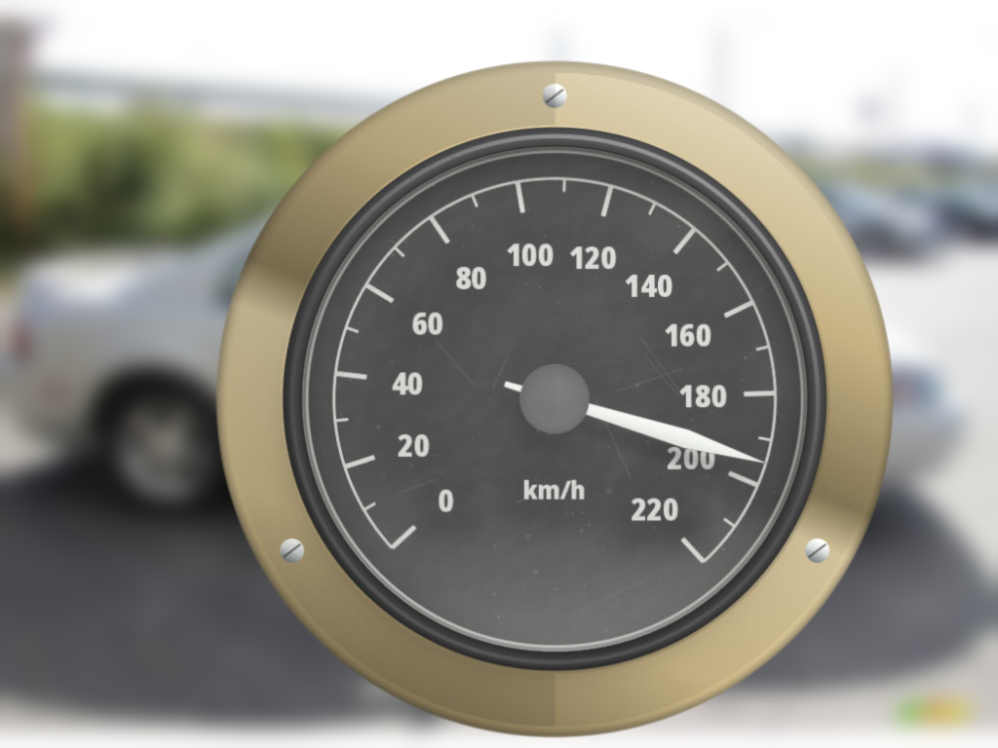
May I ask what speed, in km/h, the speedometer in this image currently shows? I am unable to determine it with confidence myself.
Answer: 195 km/h
